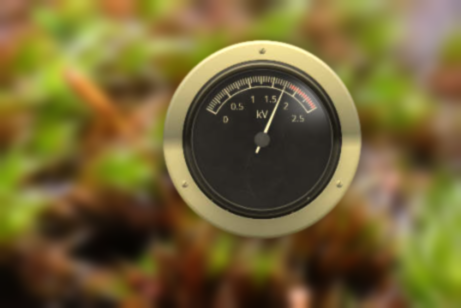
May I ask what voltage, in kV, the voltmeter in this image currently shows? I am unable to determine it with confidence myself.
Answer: 1.75 kV
